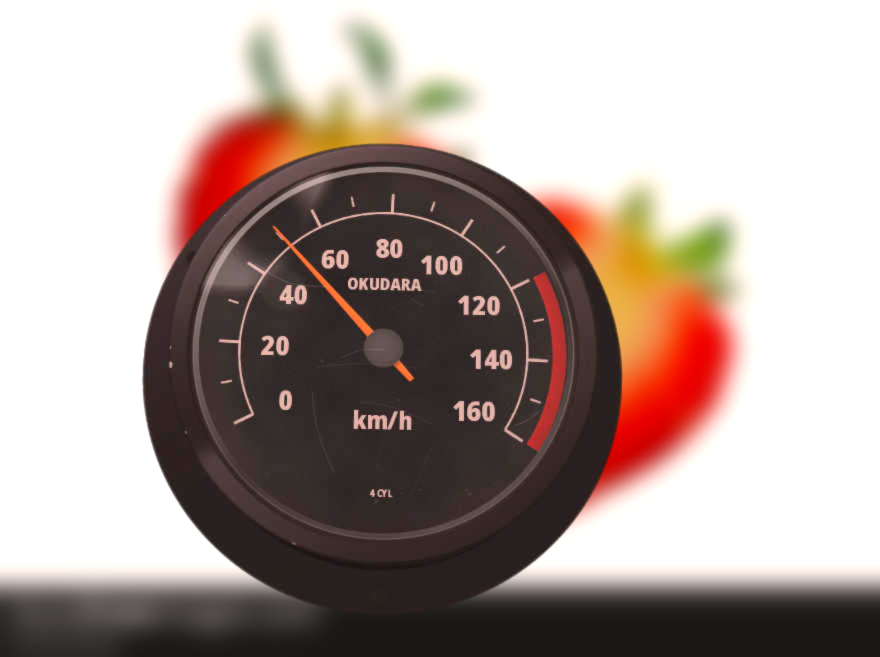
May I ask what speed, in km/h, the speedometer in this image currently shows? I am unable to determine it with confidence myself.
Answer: 50 km/h
